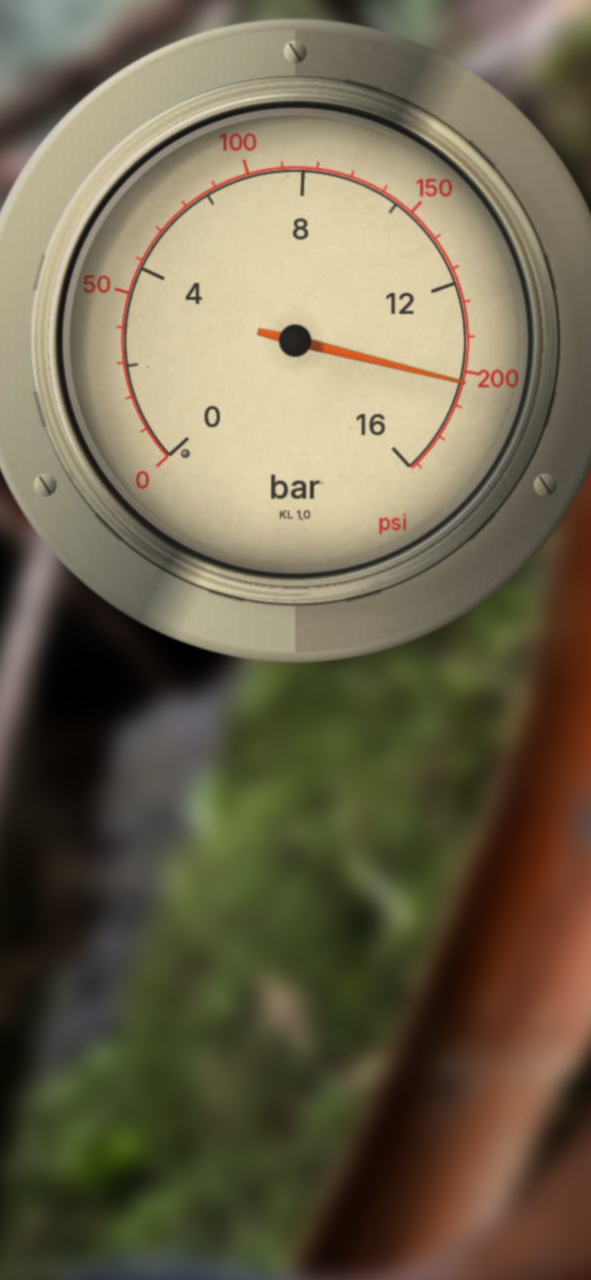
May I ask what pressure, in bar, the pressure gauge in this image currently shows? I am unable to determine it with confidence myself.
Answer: 14 bar
